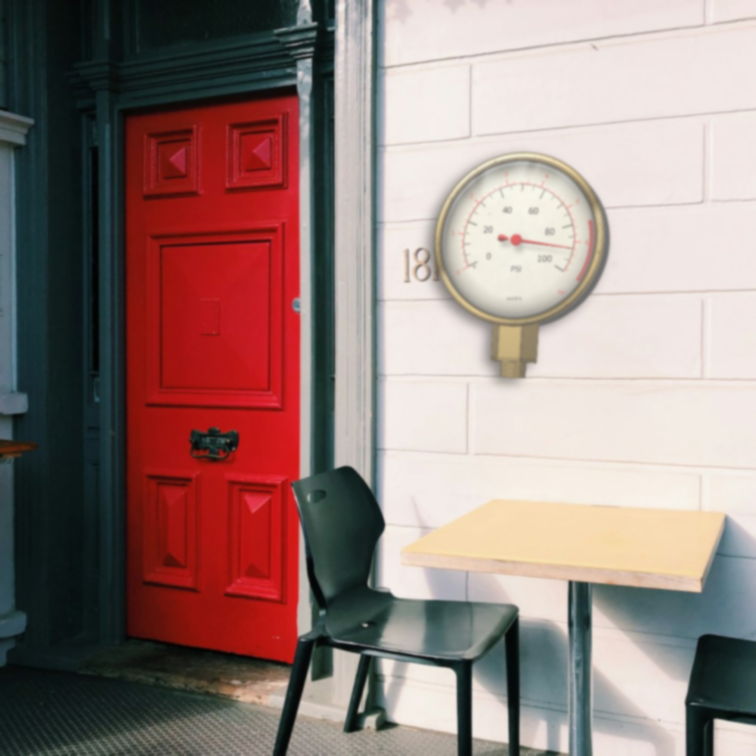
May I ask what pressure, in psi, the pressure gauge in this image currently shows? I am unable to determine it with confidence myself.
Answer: 90 psi
